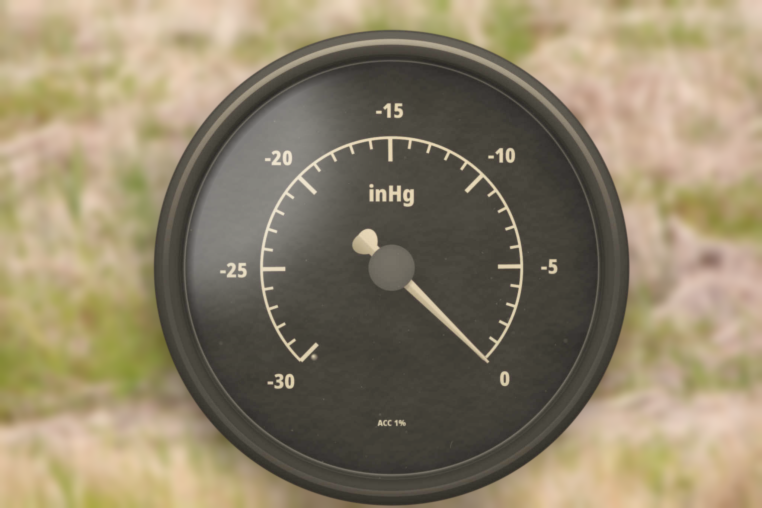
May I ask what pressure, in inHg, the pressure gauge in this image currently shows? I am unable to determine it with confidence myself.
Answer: 0 inHg
